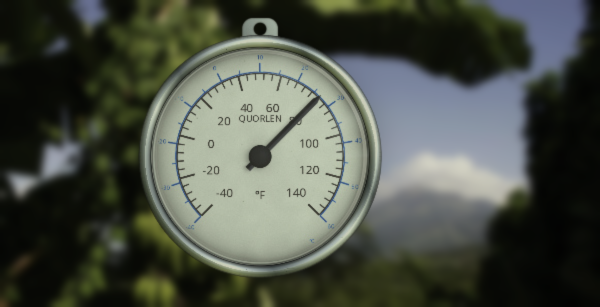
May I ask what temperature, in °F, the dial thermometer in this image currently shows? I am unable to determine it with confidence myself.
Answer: 80 °F
